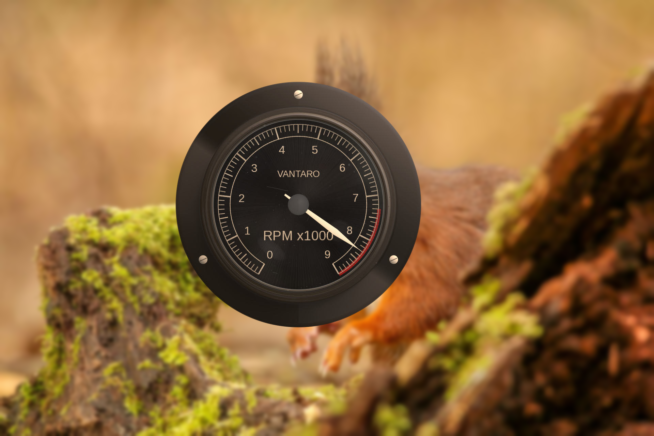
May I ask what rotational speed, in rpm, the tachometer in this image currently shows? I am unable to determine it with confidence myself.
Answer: 8300 rpm
